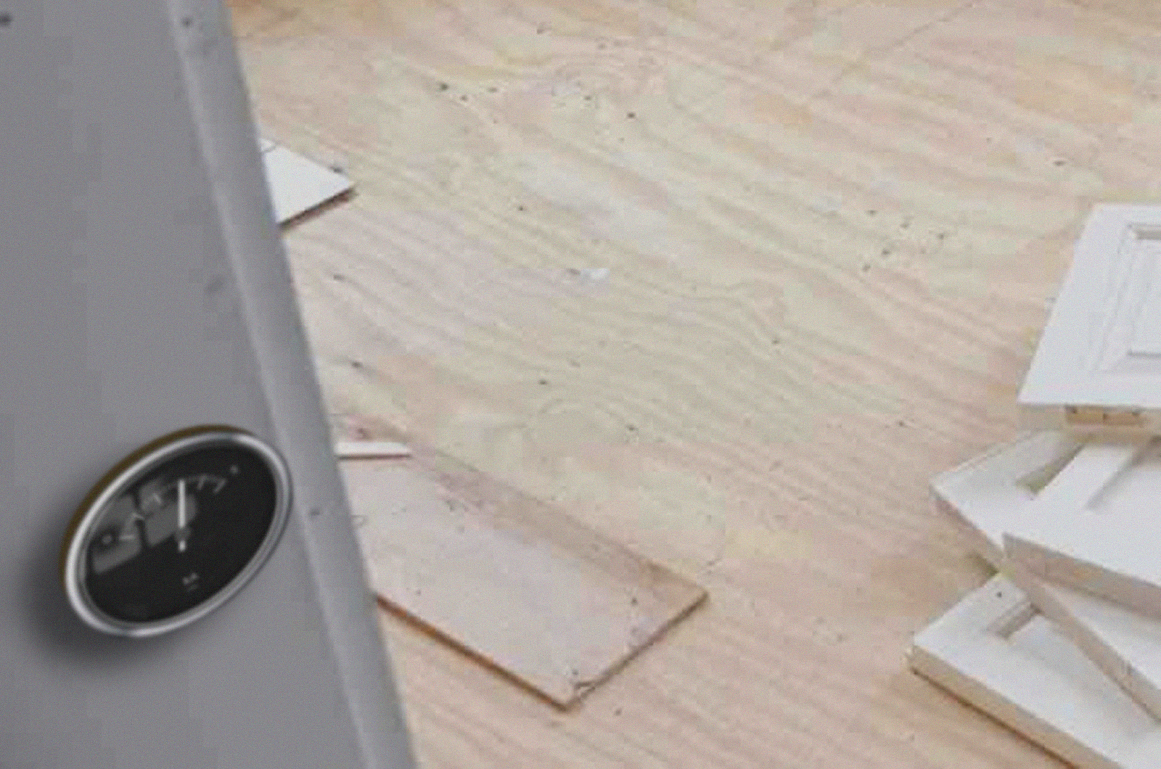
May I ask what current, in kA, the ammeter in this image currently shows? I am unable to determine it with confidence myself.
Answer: 3 kA
